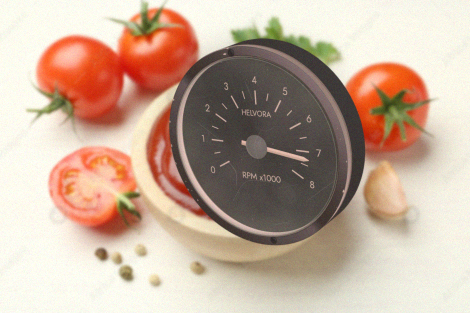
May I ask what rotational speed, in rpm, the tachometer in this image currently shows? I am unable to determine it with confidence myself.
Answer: 7250 rpm
